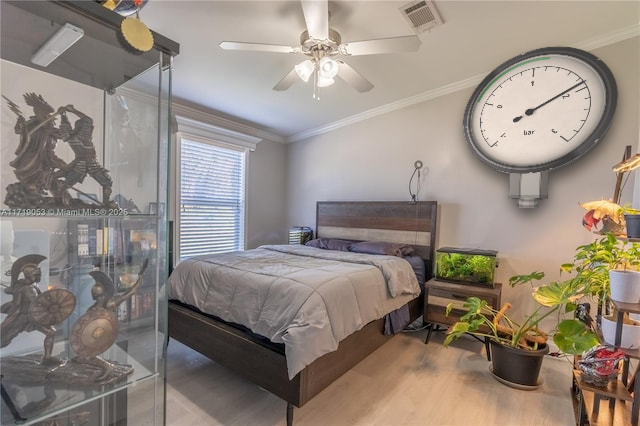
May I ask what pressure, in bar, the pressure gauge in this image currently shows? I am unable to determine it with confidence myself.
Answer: 1.9 bar
